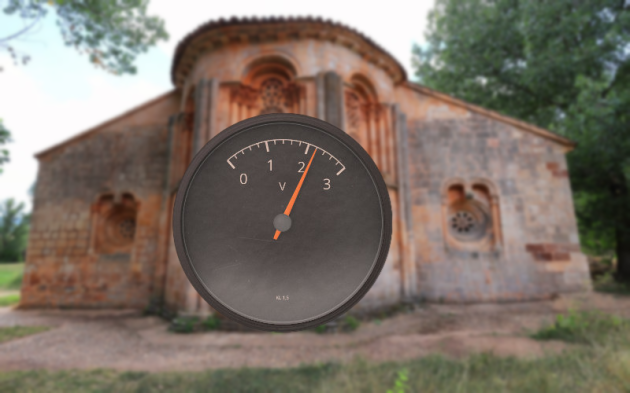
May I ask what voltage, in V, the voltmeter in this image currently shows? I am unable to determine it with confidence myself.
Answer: 2.2 V
